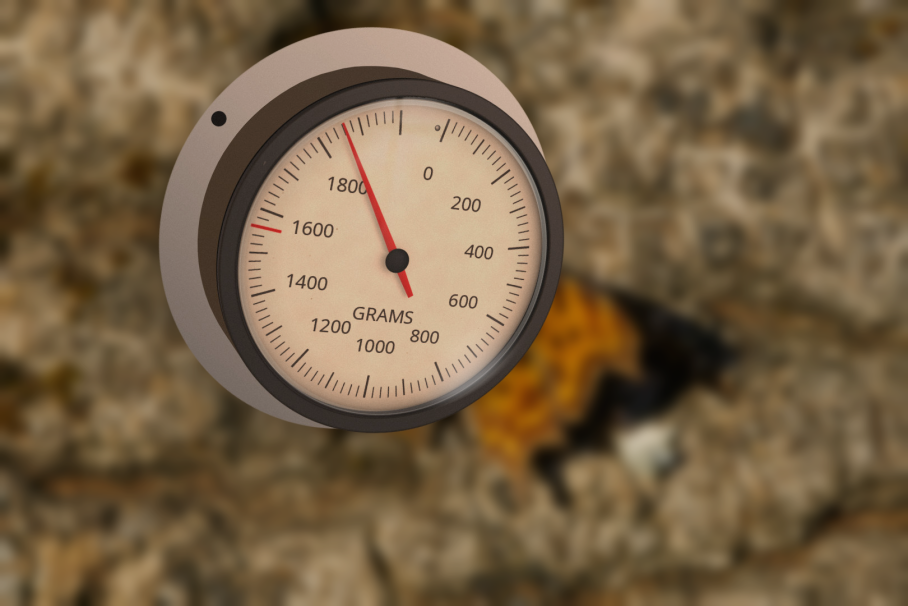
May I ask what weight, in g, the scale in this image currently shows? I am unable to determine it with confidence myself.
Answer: 1860 g
